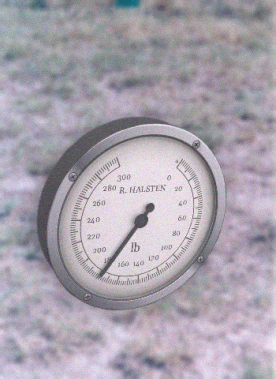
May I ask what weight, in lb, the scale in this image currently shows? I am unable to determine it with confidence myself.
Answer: 180 lb
